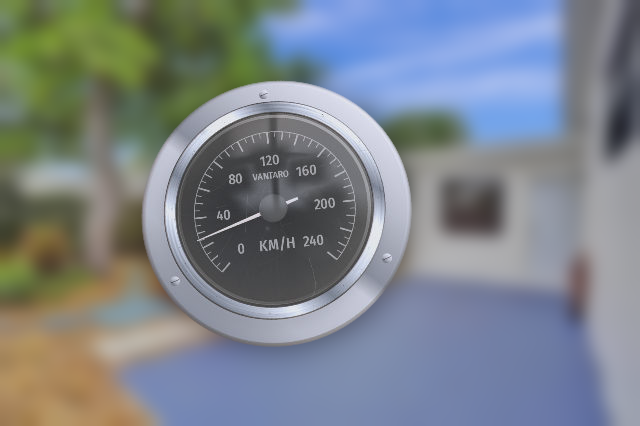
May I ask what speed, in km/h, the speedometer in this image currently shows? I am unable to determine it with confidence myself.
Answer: 25 km/h
